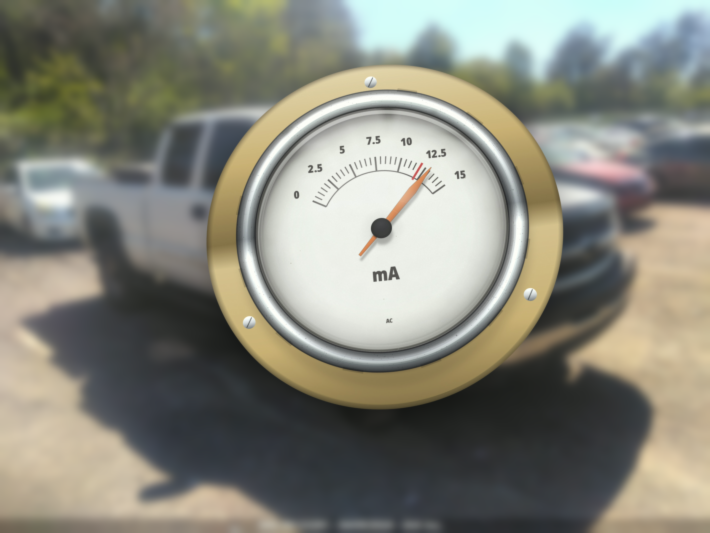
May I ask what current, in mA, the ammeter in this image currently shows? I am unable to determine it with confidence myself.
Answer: 13 mA
